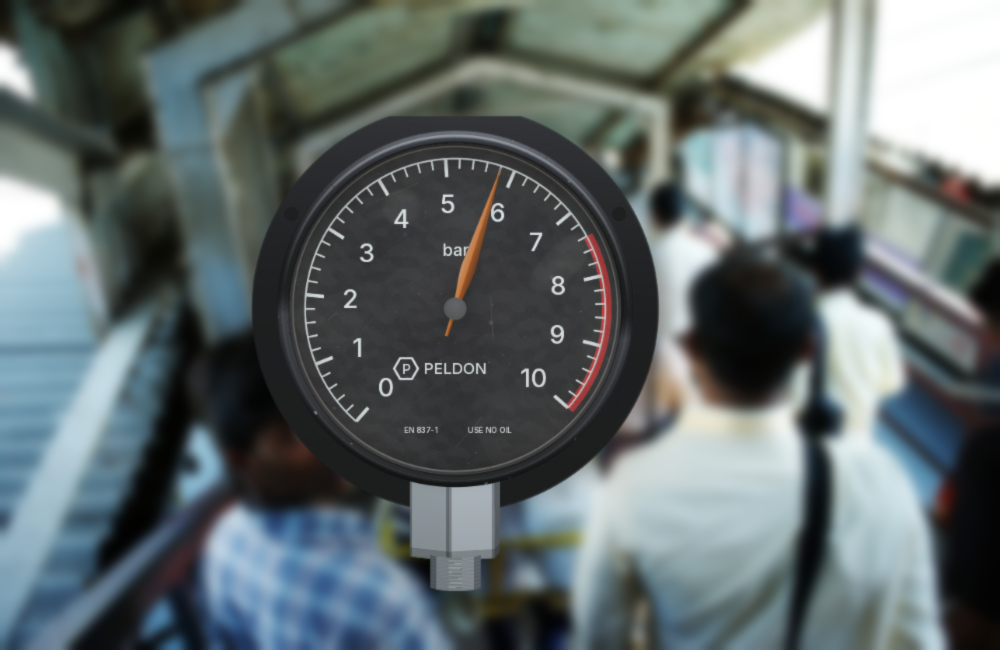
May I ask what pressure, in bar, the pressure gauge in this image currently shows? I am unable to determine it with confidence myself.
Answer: 5.8 bar
